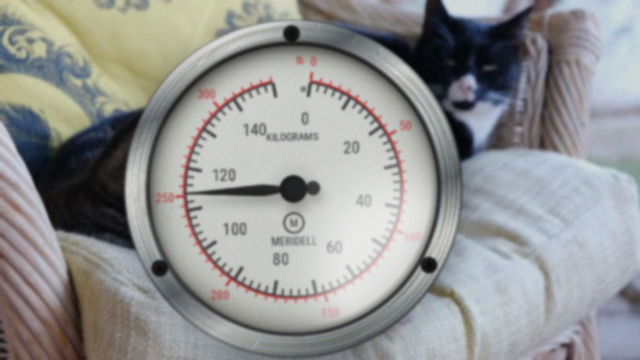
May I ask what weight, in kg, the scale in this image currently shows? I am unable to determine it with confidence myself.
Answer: 114 kg
